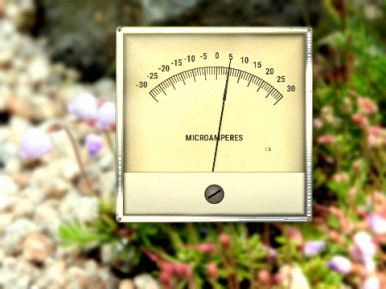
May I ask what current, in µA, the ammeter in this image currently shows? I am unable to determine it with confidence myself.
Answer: 5 µA
